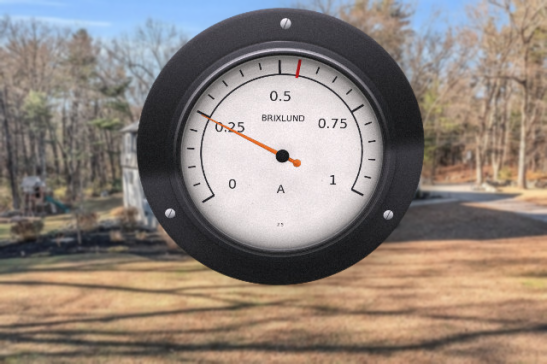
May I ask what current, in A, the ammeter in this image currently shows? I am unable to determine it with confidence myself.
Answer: 0.25 A
